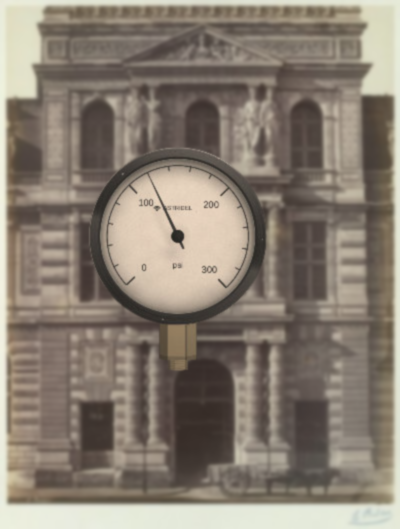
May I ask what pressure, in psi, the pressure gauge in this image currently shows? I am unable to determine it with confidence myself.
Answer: 120 psi
